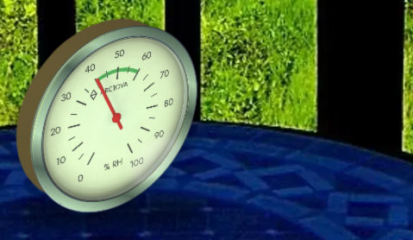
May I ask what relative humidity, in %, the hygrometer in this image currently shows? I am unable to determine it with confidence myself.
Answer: 40 %
